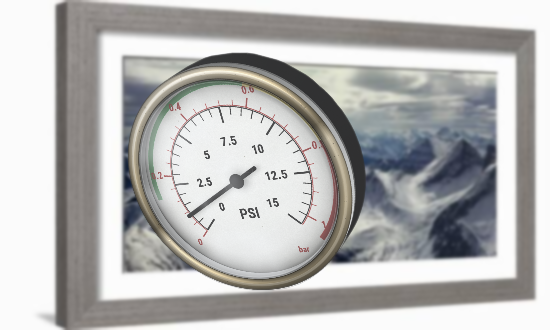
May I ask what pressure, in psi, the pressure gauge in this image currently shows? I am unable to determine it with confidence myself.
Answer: 1 psi
